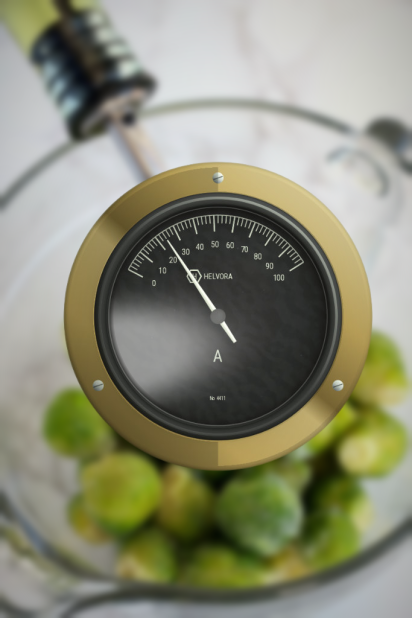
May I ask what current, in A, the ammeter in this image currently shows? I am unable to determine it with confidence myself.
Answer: 24 A
